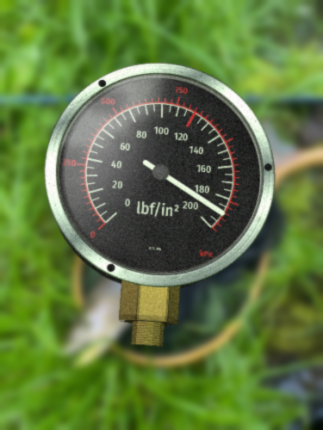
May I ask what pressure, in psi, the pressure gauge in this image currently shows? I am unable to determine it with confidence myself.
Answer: 190 psi
